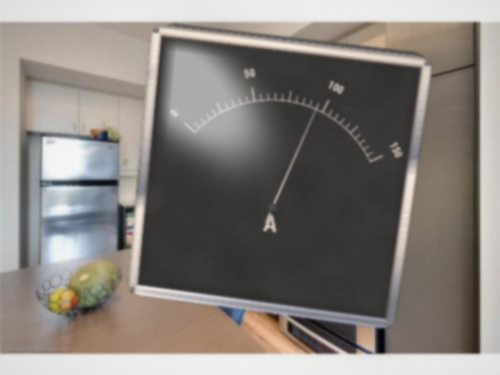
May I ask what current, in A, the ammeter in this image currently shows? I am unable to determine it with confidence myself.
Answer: 95 A
